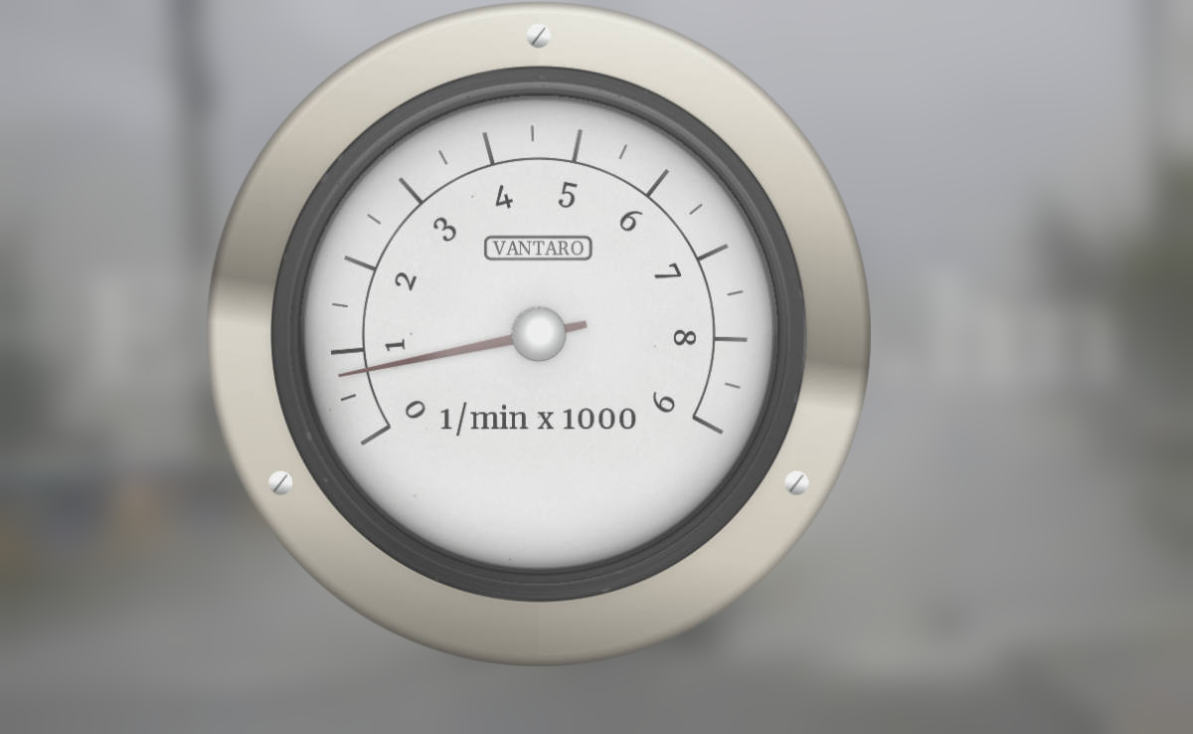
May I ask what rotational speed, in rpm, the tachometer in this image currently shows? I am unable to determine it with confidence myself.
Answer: 750 rpm
